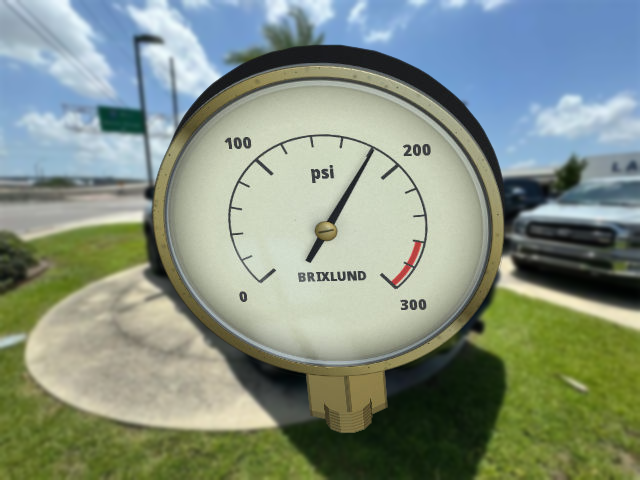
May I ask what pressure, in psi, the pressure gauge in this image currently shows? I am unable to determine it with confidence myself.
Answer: 180 psi
